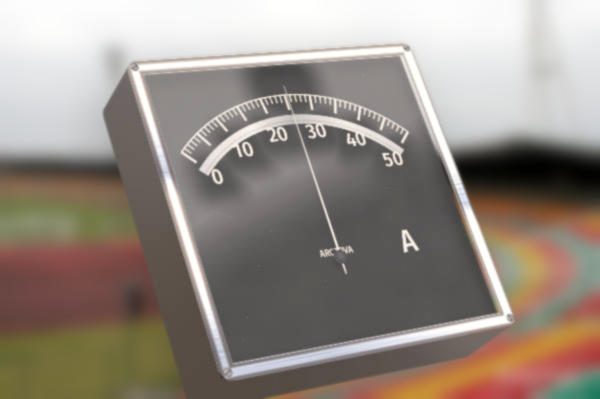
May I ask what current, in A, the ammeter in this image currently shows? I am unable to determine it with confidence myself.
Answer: 25 A
